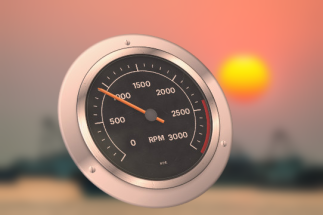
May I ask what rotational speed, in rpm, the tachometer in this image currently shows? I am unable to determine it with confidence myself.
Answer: 900 rpm
